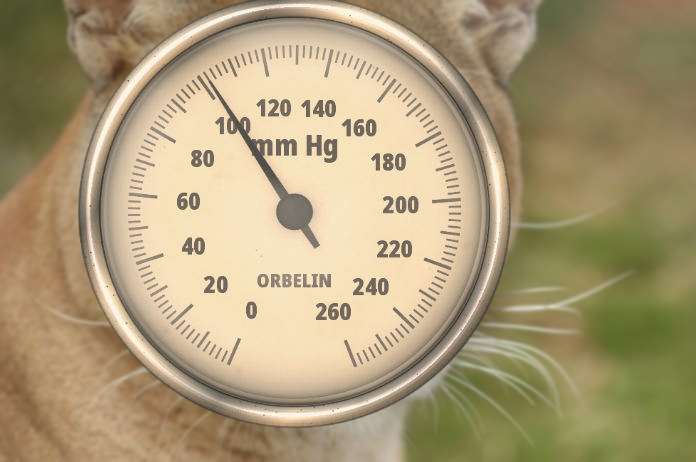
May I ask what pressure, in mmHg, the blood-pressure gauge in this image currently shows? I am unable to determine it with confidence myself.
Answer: 102 mmHg
